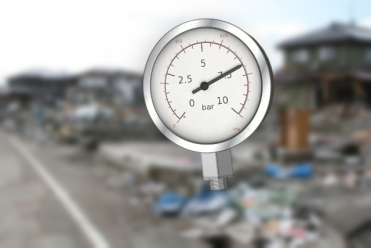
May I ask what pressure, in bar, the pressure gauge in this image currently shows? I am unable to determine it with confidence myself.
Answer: 7.5 bar
